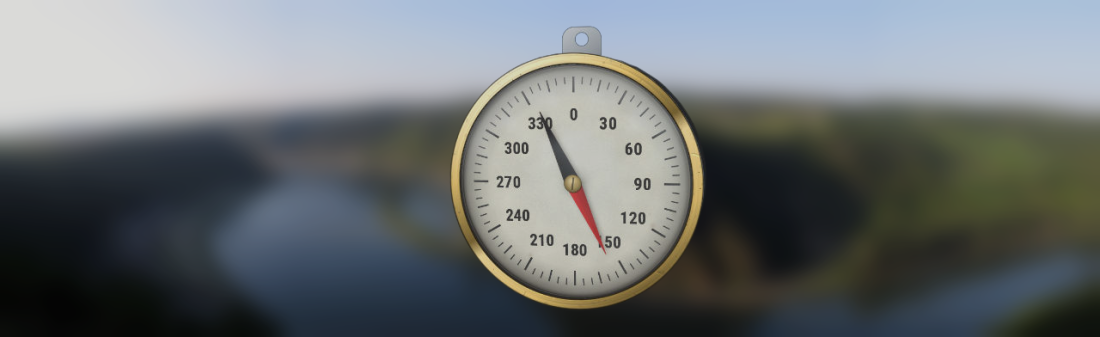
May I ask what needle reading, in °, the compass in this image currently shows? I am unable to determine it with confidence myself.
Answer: 155 °
